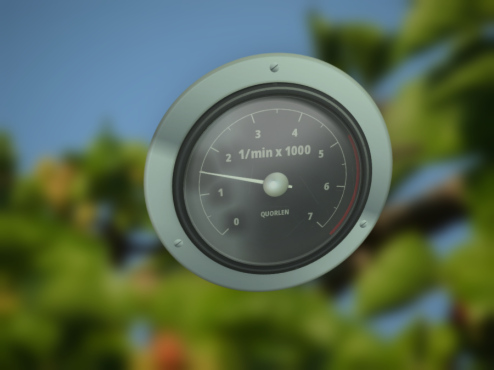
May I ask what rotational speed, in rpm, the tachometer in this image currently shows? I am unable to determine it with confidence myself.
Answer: 1500 rpm
